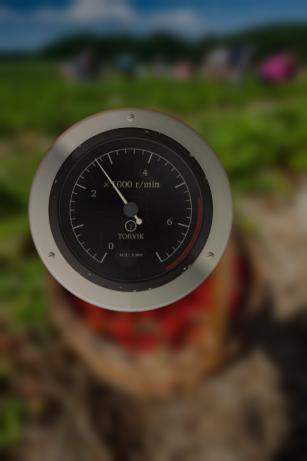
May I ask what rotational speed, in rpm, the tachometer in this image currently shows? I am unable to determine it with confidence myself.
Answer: 2700 rpm
